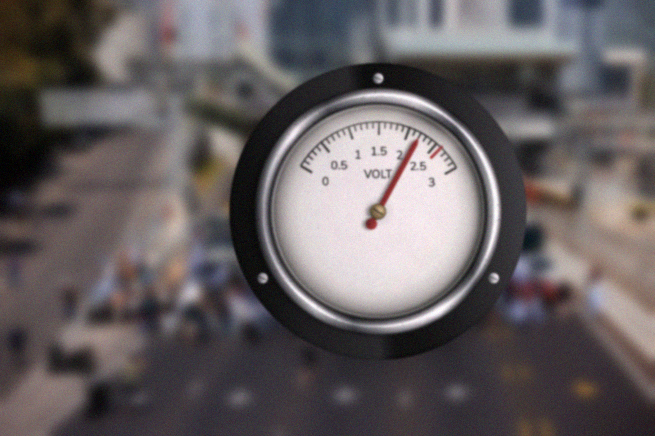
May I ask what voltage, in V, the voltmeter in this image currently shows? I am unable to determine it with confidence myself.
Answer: 2.2 V
